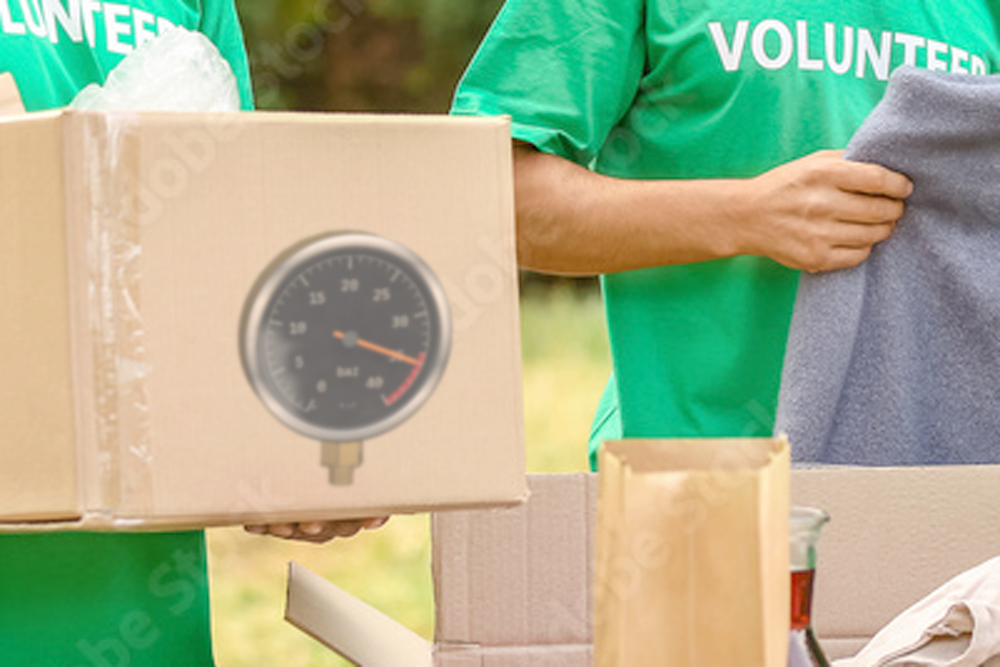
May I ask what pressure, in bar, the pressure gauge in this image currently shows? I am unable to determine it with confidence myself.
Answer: 35 bar
